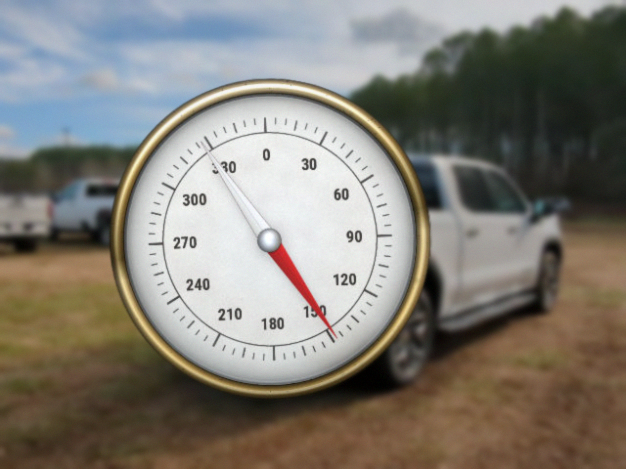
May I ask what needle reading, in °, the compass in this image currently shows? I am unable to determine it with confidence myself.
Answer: 147.5 °
